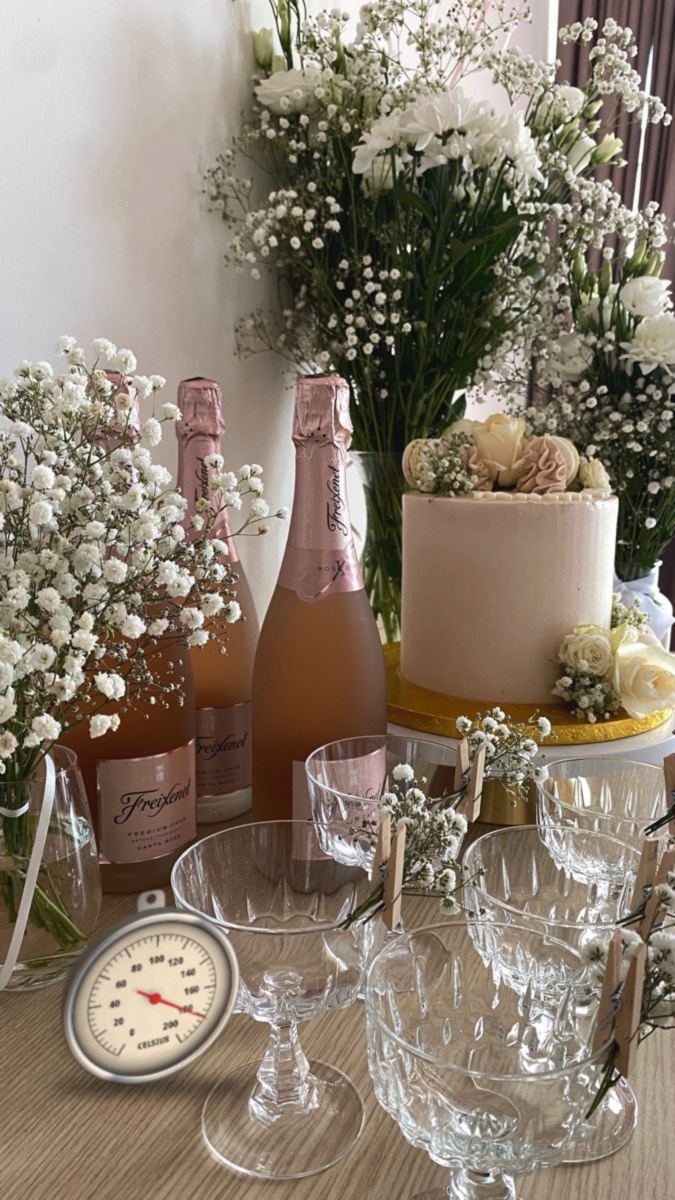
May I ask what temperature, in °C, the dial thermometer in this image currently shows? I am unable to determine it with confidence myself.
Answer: 180 °C
